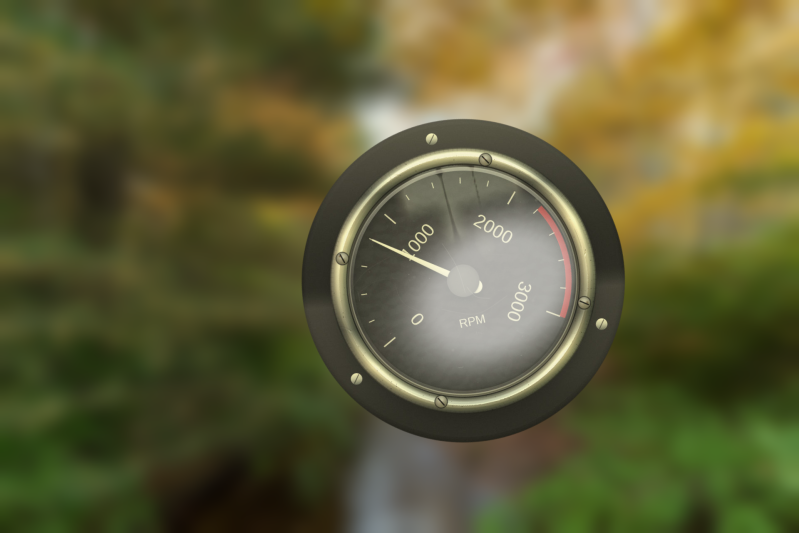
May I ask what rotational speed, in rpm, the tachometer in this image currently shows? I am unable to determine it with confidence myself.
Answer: 800 rpm
